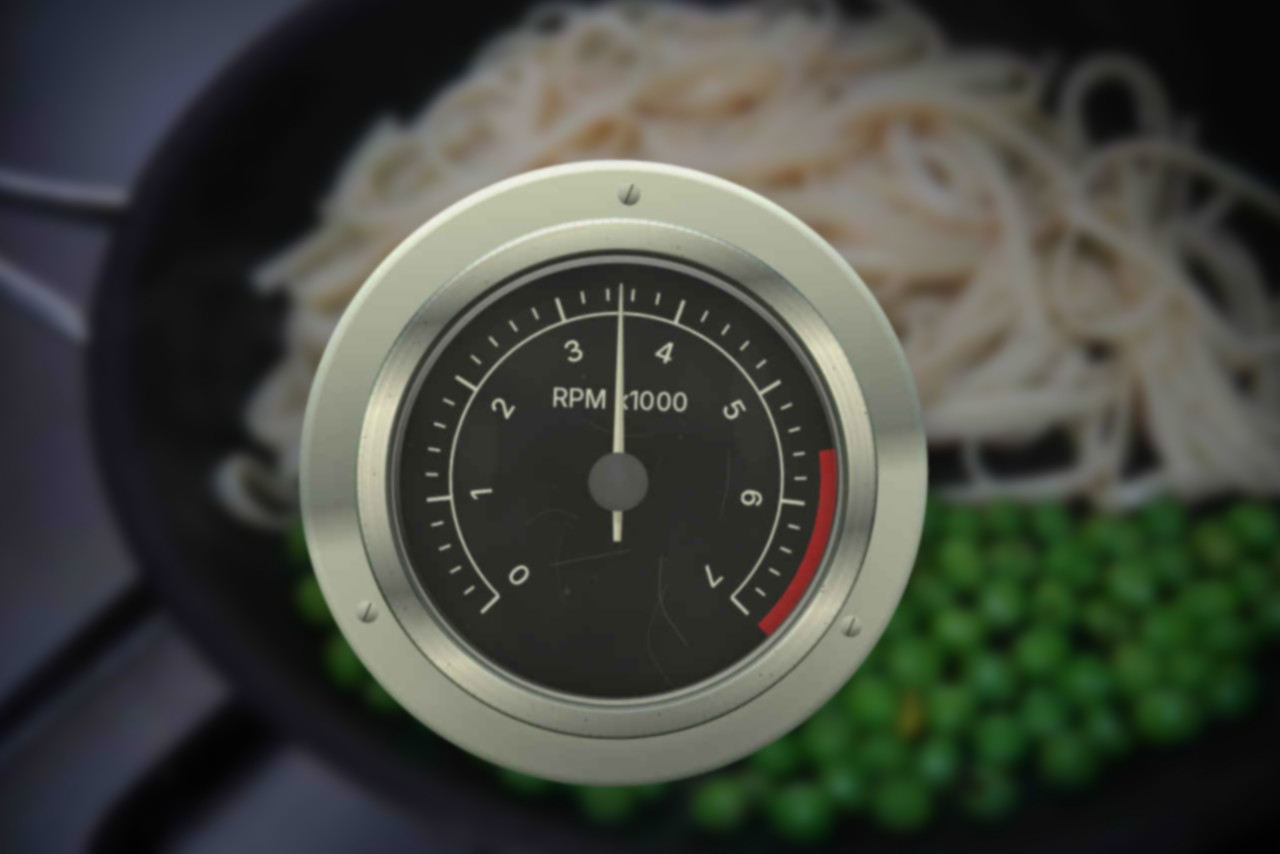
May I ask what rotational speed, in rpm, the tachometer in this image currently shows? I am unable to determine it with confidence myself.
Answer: 3500 rpm
